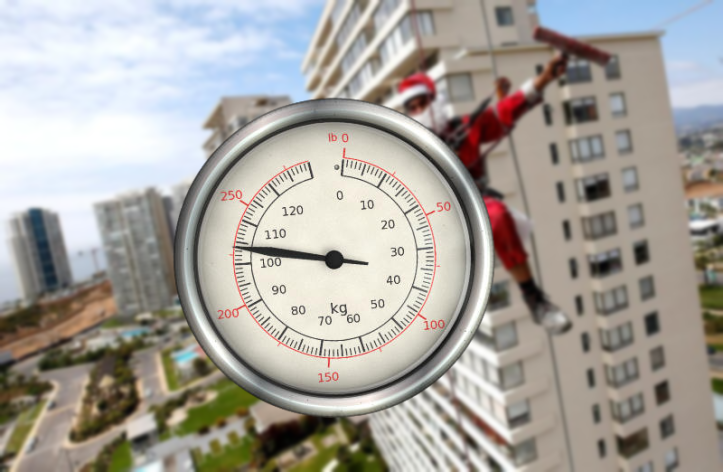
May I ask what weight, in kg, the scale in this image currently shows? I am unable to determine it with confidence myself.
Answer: 104 kg
